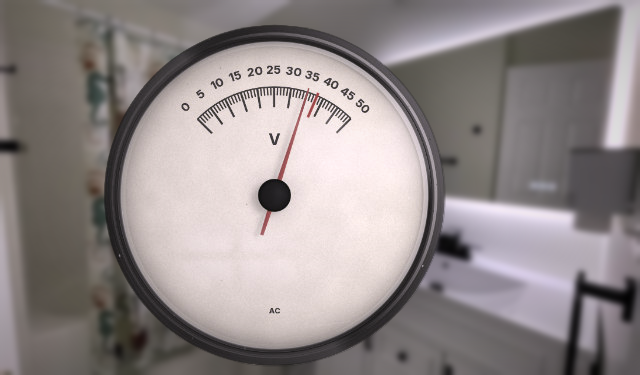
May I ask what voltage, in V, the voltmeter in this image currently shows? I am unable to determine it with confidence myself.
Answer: 35 V
